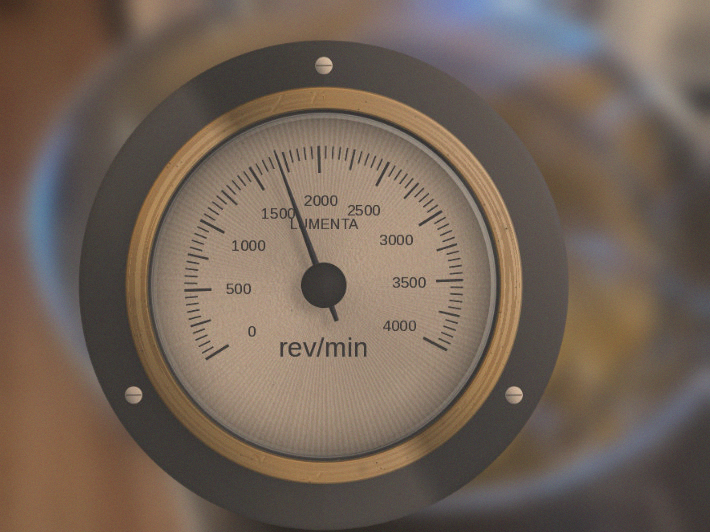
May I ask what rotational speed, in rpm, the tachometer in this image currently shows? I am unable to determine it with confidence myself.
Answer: 1700 rpm
